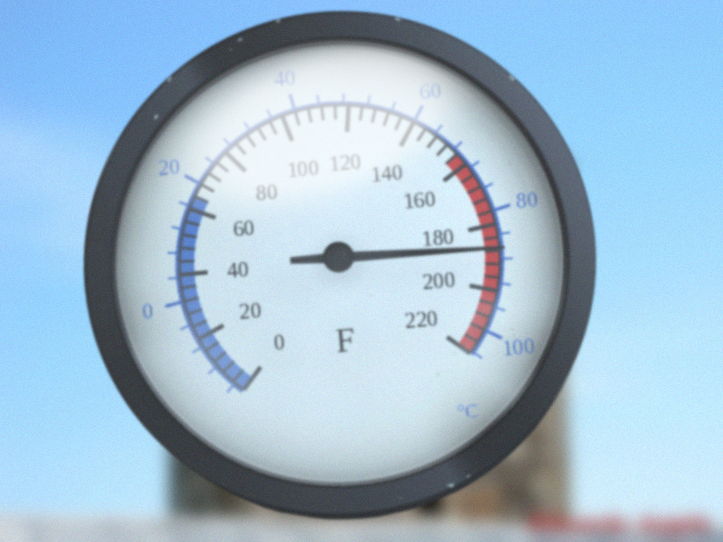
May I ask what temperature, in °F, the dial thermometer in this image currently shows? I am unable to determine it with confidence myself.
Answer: 188 °F
